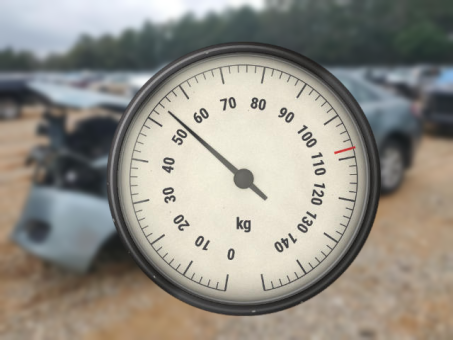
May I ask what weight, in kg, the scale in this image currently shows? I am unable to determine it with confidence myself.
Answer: 54 kg
